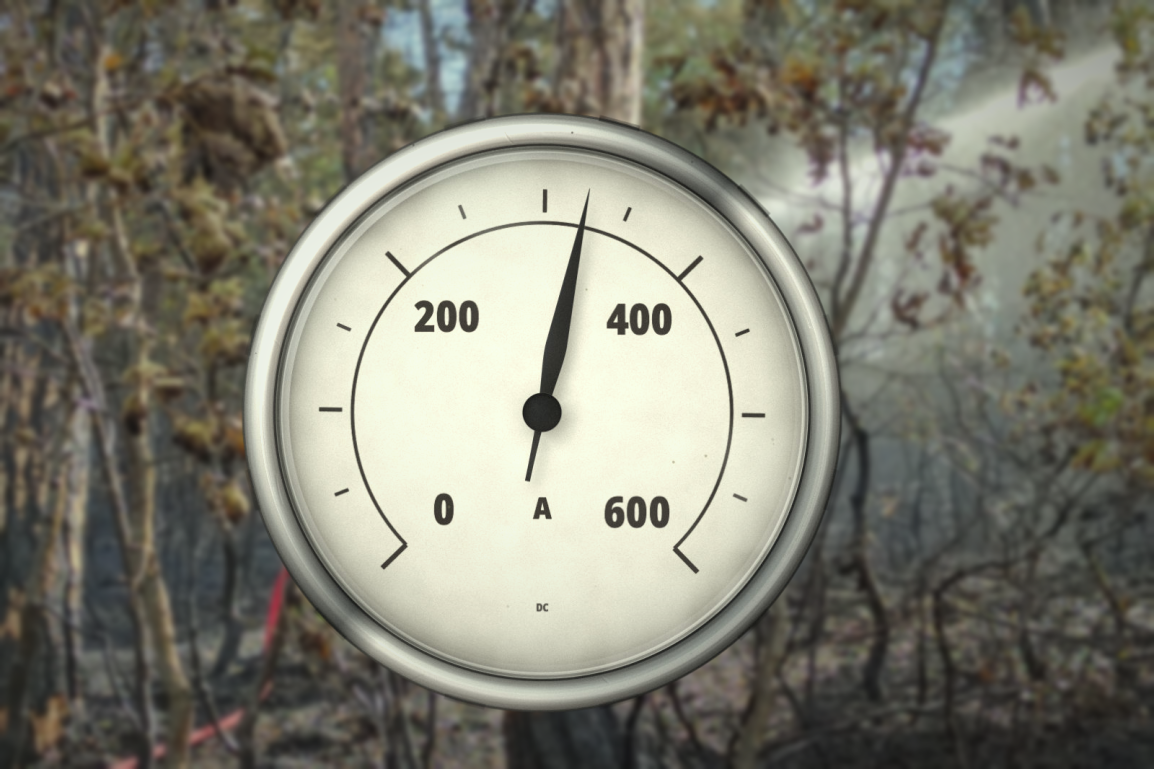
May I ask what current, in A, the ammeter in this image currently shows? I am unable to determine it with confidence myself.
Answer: 325 A
